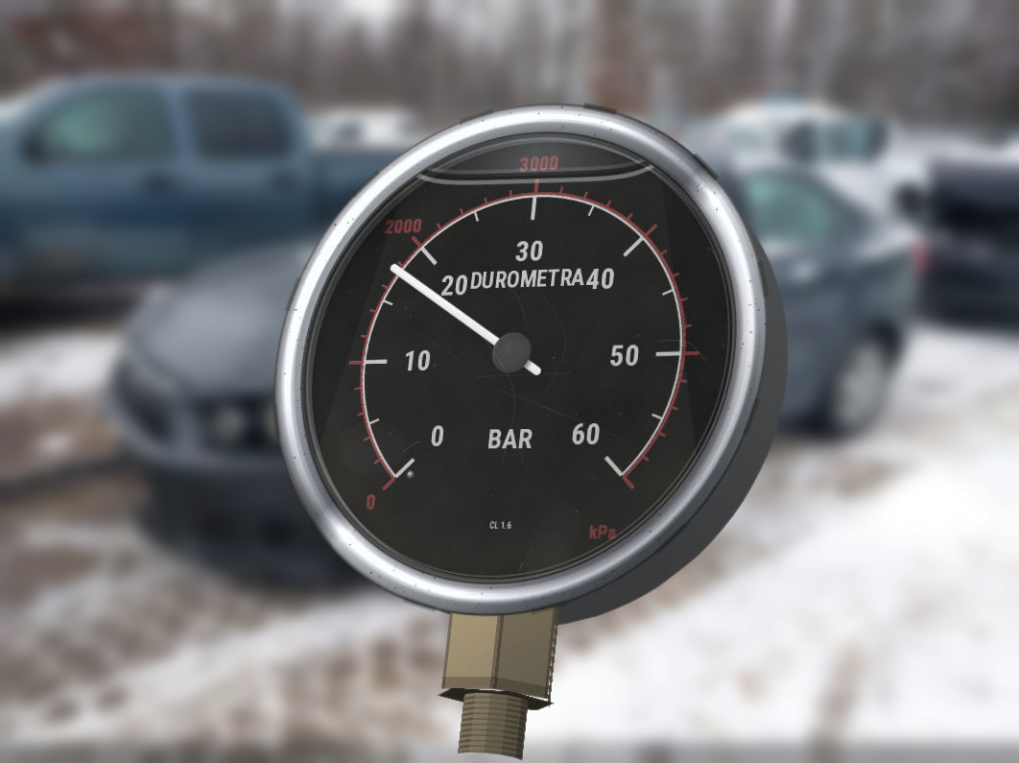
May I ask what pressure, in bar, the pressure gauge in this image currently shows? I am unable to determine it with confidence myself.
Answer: 17.5 bar
